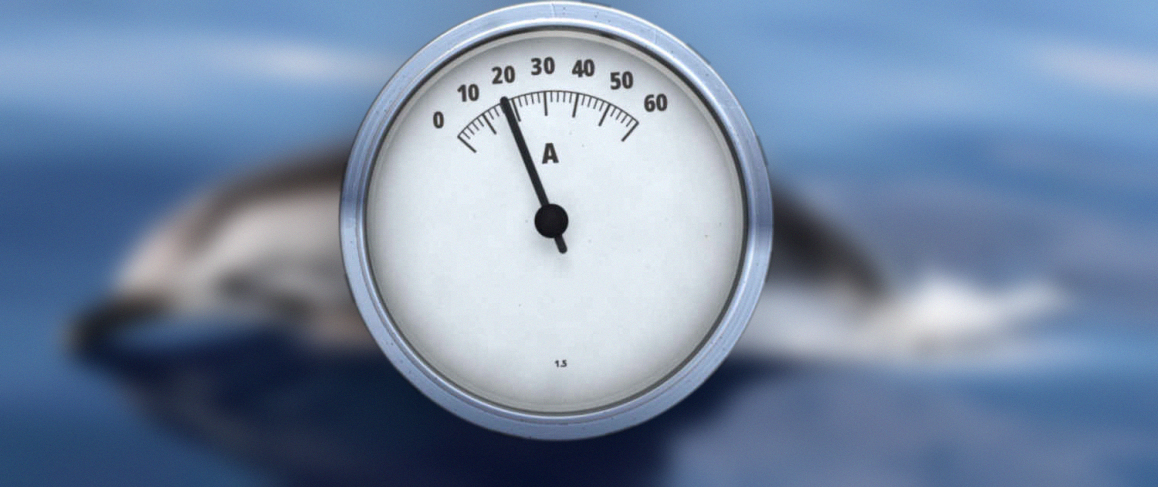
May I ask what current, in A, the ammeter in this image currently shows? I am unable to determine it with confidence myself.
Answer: 18 A
